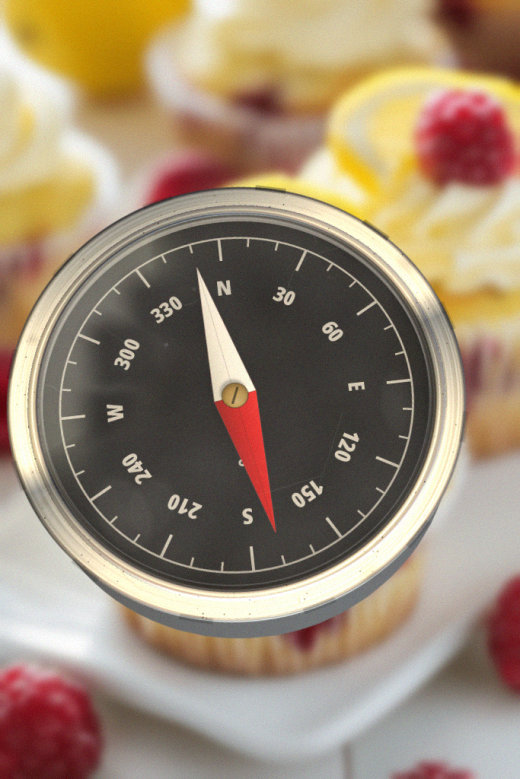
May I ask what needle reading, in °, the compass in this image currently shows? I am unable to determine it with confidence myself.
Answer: 170 °
